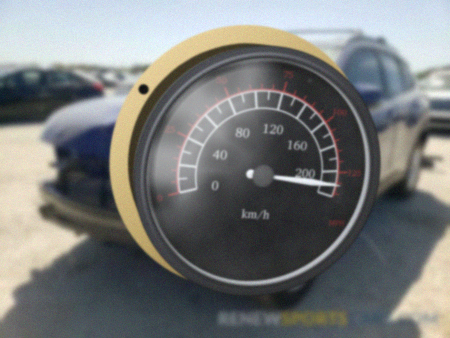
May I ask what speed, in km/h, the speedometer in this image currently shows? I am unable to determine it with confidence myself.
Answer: 210 km/h
